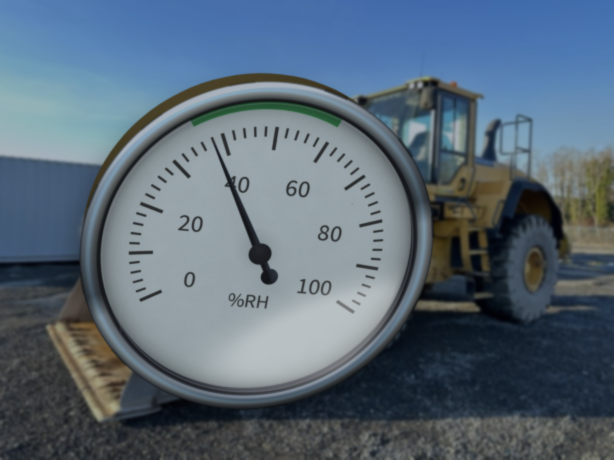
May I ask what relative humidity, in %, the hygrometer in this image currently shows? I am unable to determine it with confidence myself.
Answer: 38 %
